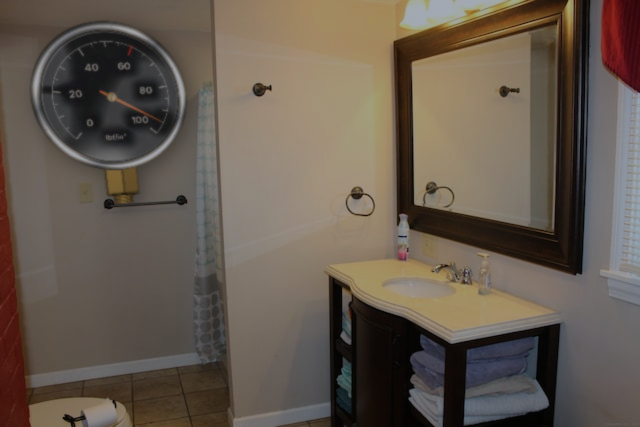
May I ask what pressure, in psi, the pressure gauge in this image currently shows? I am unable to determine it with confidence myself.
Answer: 95 psi
